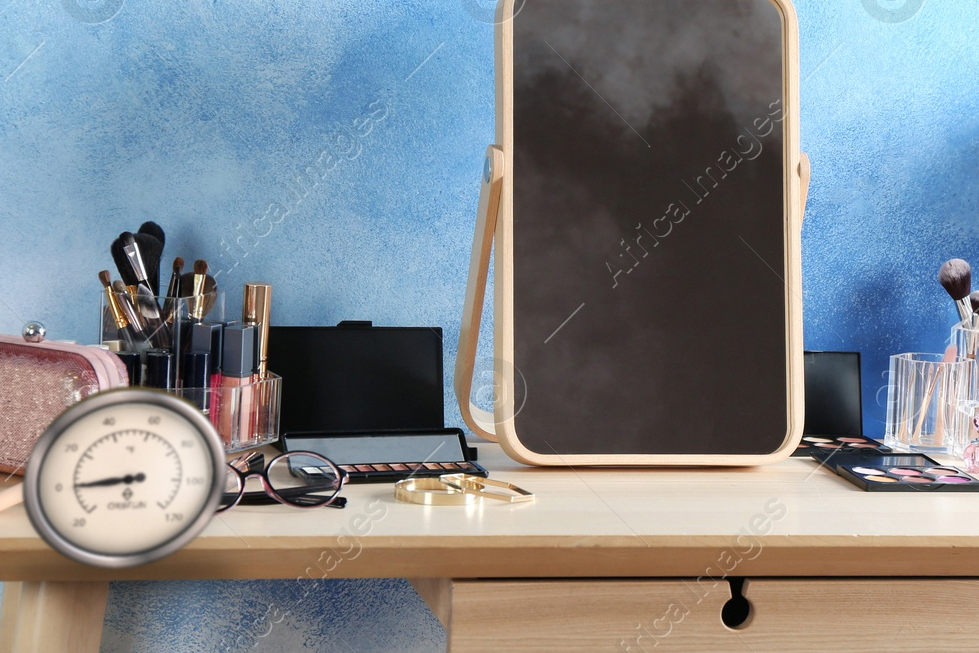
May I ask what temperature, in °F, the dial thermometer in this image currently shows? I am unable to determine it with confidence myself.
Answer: 0 °F
